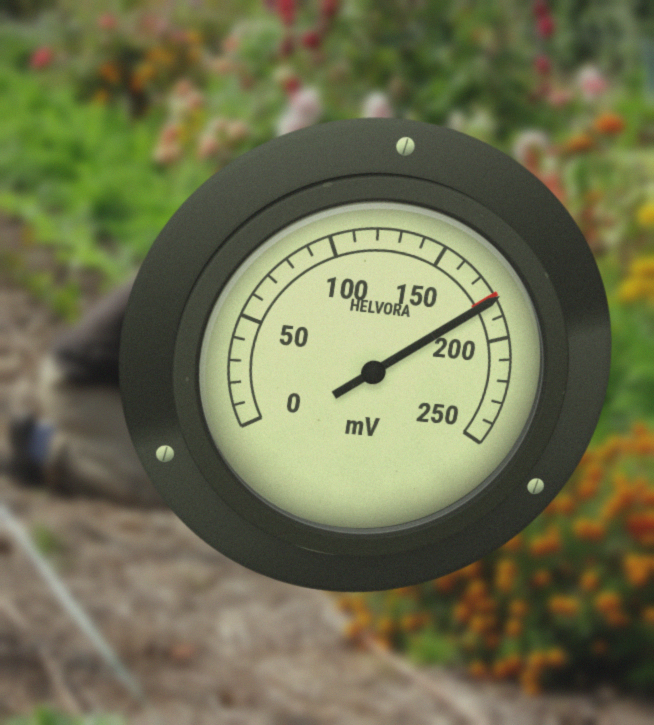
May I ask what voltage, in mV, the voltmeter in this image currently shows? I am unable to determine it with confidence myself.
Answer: 180 mV
